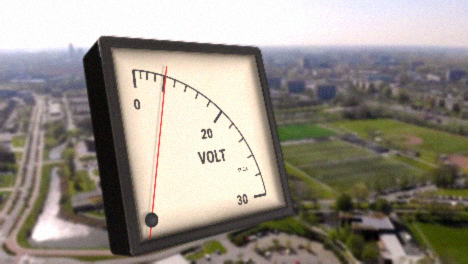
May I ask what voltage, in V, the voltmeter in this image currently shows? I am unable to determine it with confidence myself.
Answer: 10 V
